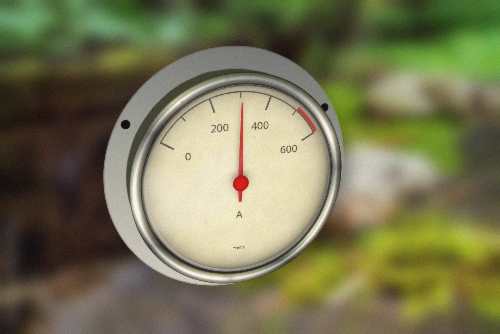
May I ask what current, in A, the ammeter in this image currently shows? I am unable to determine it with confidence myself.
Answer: 300 A
